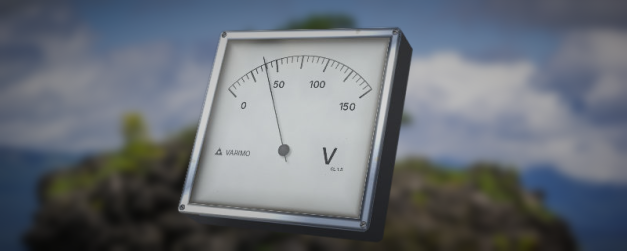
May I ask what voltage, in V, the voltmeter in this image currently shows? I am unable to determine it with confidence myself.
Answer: 40 V
